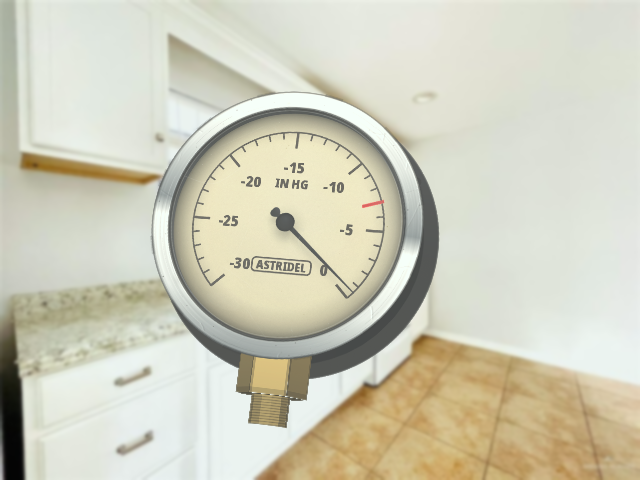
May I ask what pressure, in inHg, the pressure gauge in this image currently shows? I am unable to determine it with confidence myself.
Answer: -0.5 inHg
